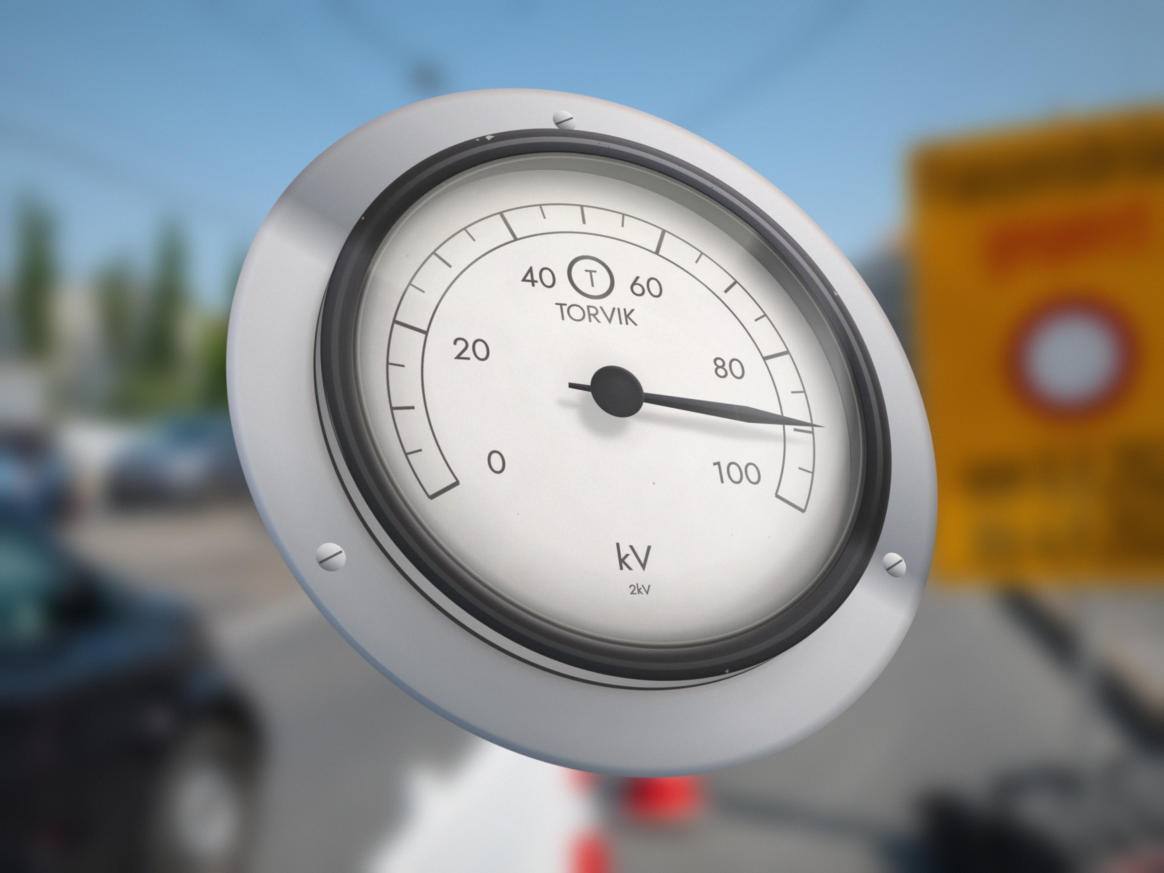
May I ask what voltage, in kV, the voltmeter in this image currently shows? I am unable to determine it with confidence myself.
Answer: 90 kV
